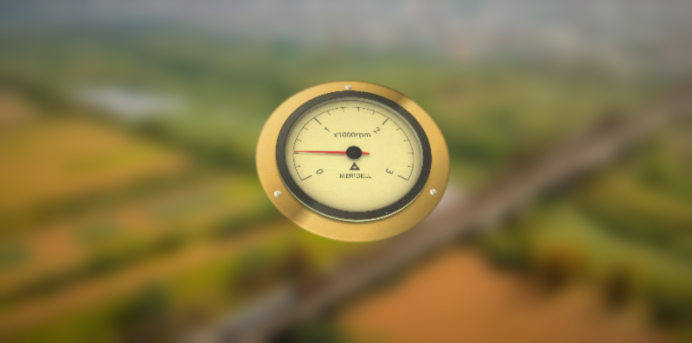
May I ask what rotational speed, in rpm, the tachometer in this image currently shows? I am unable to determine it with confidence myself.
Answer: 400 rpm
